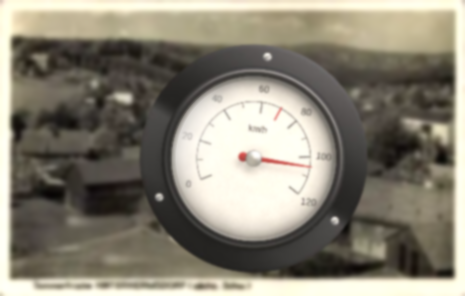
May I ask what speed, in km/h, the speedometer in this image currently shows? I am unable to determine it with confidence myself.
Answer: 105 km/h
